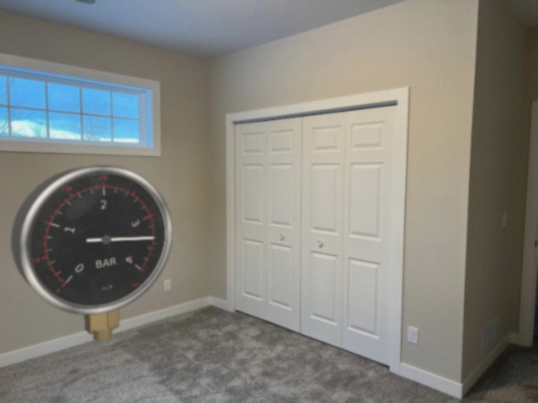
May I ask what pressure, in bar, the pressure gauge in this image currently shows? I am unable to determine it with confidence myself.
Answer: 3.4 bar
